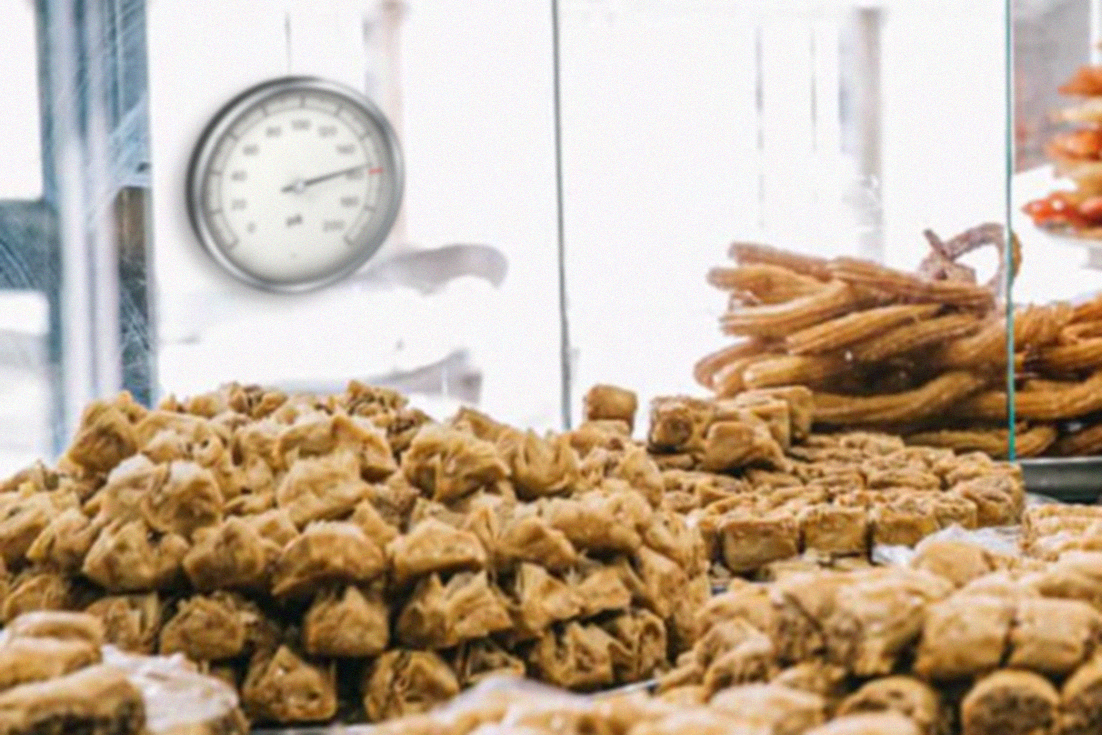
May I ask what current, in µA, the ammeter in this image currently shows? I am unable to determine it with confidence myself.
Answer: 155 µA
